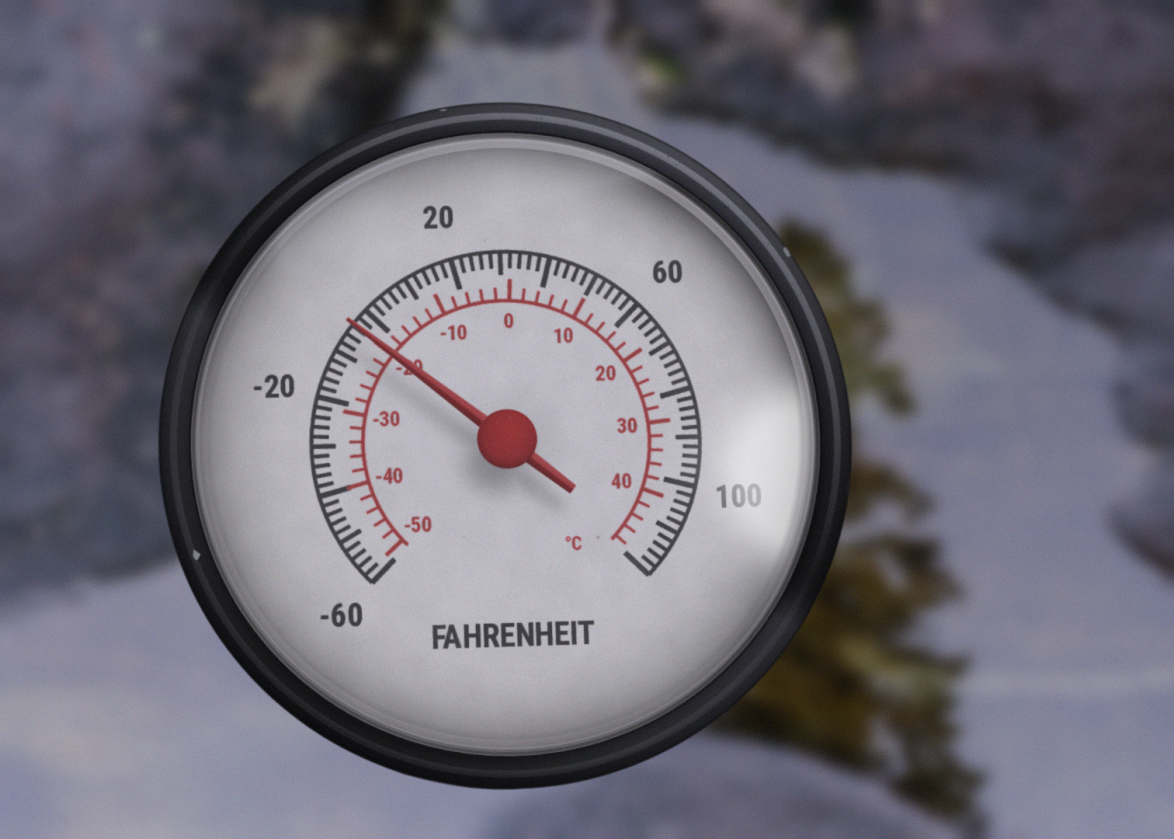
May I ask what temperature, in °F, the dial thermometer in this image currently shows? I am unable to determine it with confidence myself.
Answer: -4 °F
